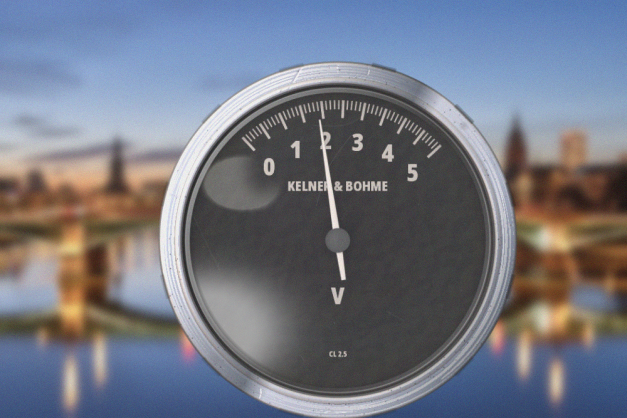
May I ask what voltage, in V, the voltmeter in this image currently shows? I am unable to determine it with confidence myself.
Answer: 1.9 V
